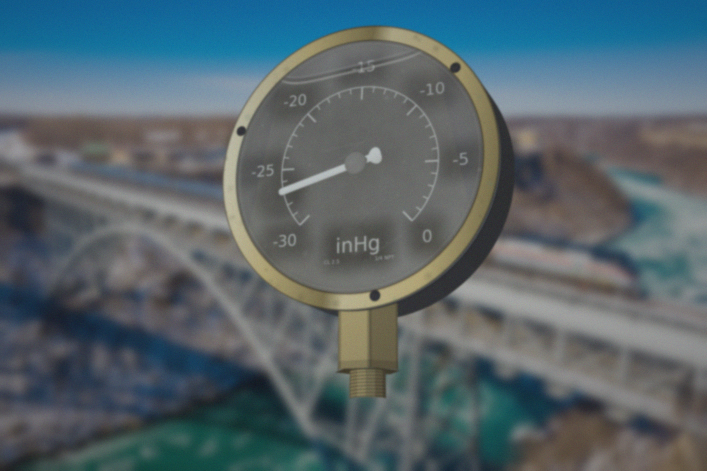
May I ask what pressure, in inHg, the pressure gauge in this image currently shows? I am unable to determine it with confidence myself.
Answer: -27 inHg
